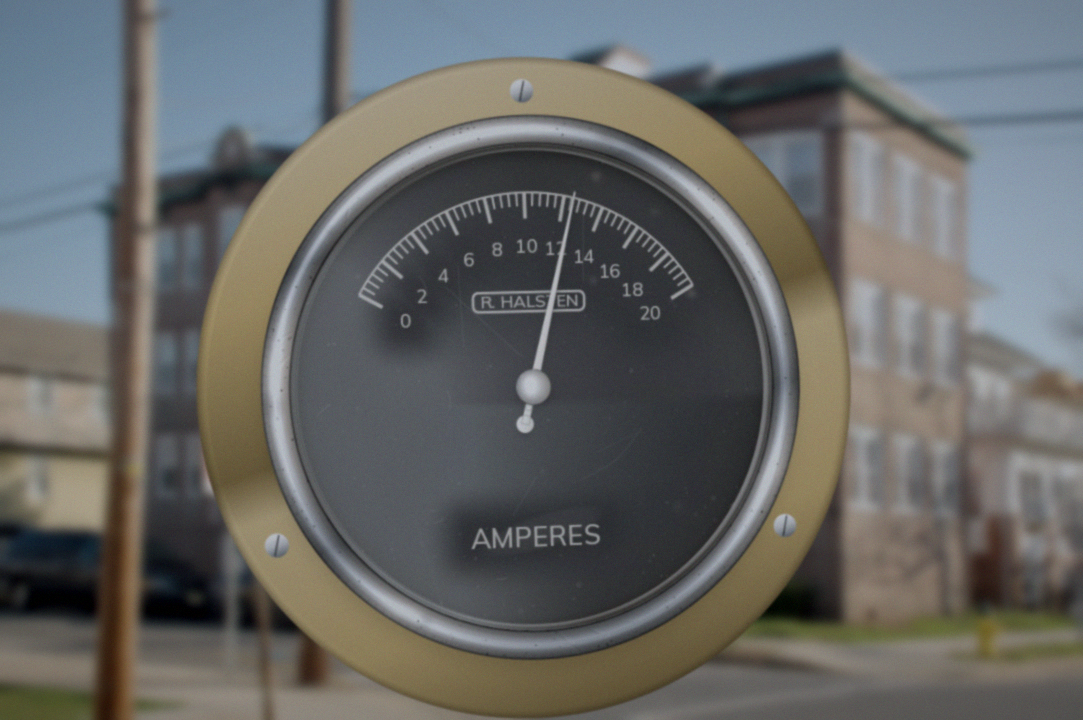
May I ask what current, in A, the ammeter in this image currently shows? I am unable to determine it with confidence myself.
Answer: 12.4 A
